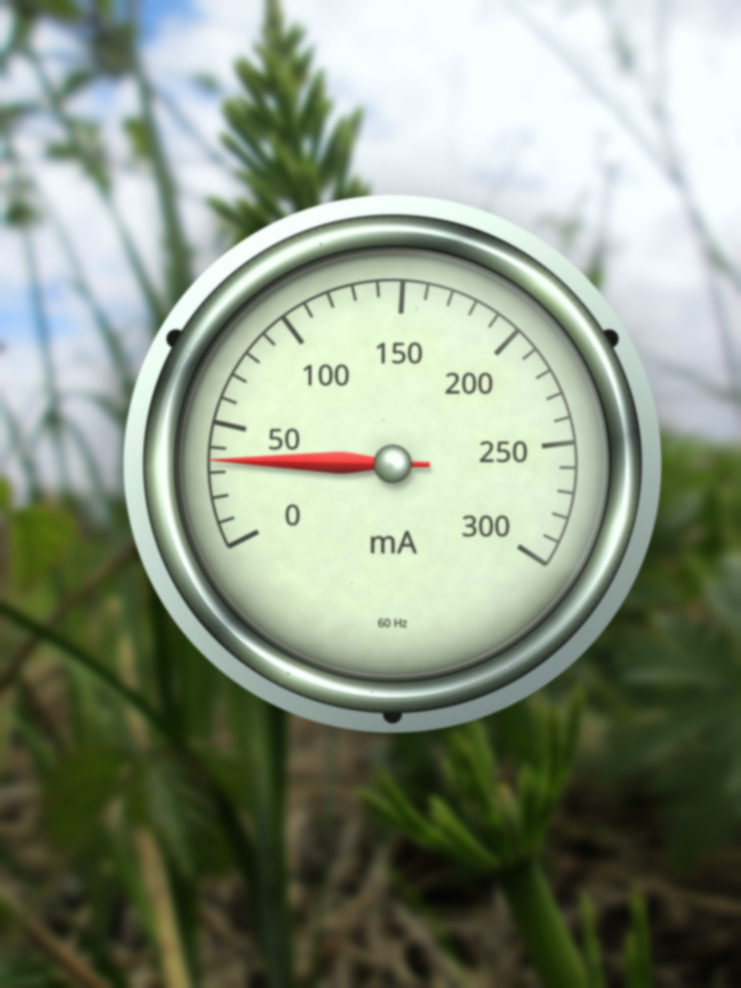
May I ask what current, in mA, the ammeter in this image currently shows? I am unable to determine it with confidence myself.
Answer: 35 mA
